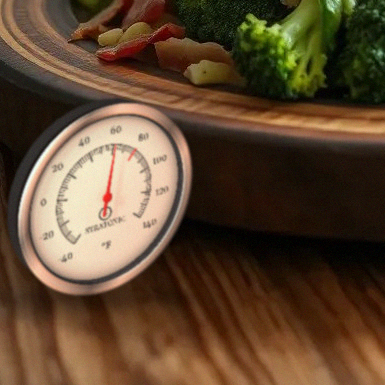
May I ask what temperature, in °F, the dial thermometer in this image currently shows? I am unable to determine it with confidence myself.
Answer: 60 °F
